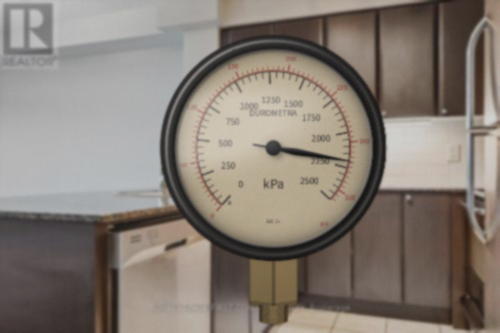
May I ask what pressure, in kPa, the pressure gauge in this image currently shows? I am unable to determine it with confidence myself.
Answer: 2200 kPa
